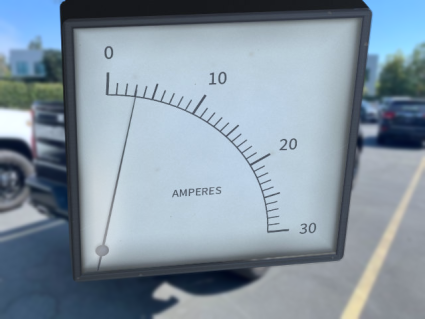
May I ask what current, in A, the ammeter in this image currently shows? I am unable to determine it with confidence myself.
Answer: 3 A
